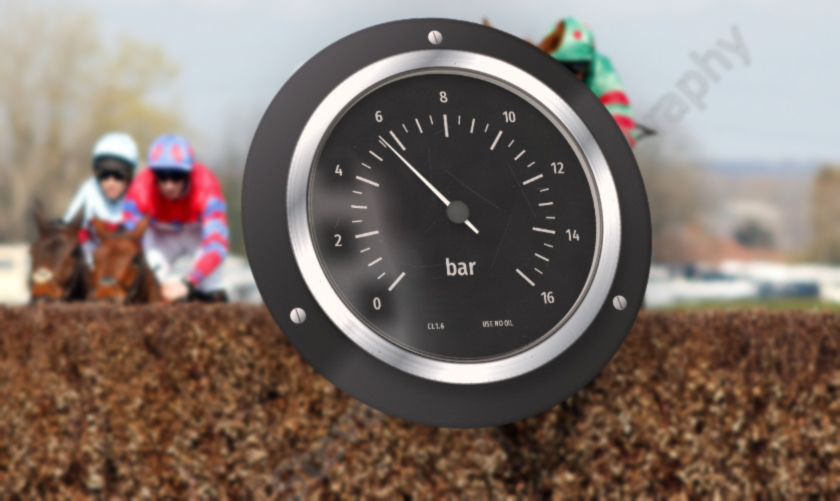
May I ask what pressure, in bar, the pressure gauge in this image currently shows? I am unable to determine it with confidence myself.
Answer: 5.5 bar
